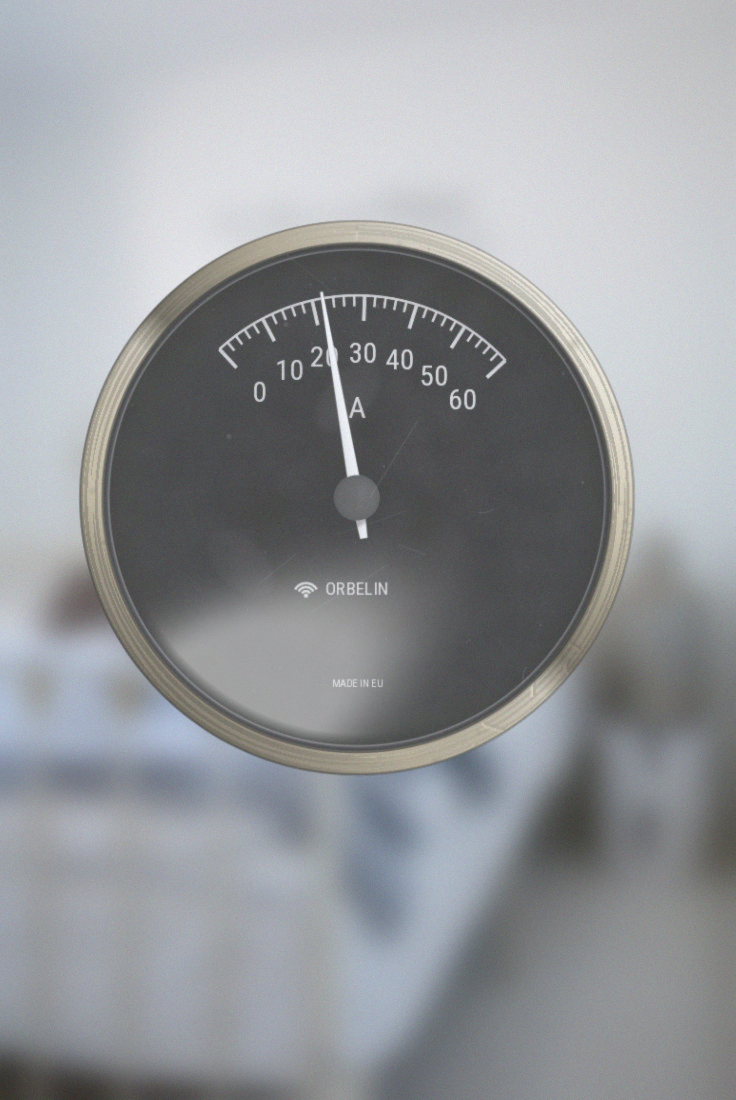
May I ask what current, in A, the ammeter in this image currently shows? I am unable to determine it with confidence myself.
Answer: 22 A
